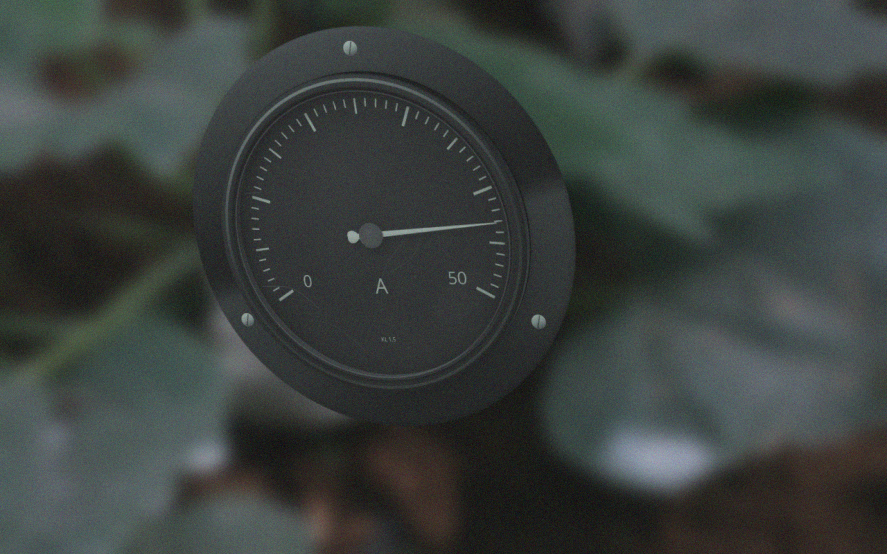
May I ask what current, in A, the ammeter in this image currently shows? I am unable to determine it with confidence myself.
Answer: 43 A
